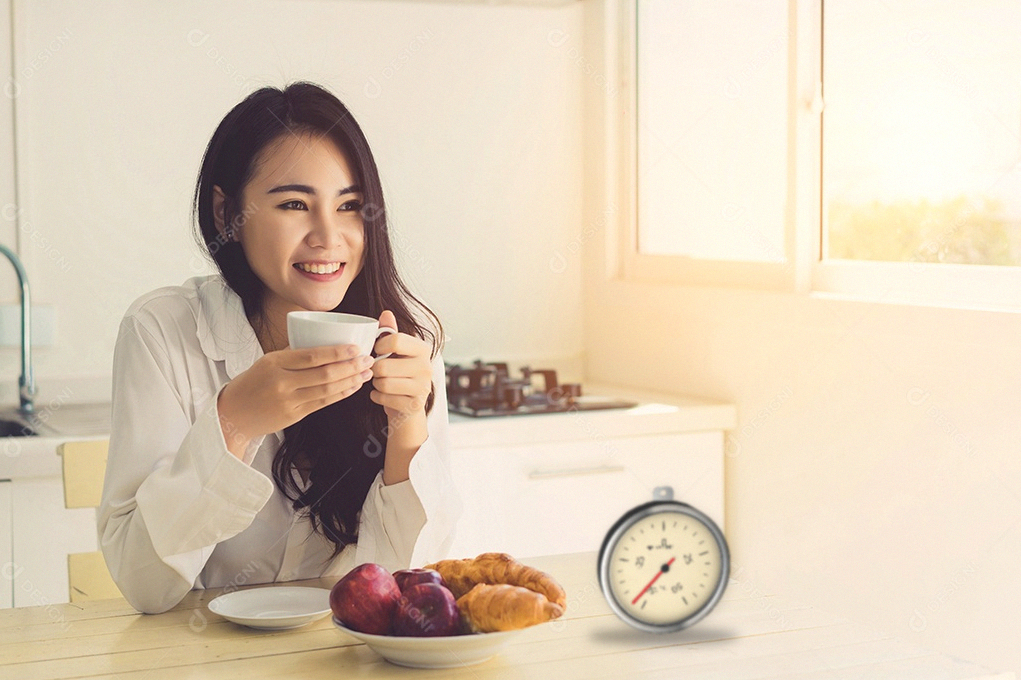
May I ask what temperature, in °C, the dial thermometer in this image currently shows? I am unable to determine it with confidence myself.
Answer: -45 °C
